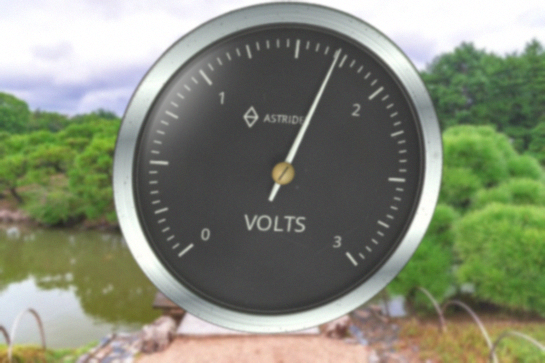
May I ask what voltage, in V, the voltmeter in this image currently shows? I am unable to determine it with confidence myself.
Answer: 1.7 V
